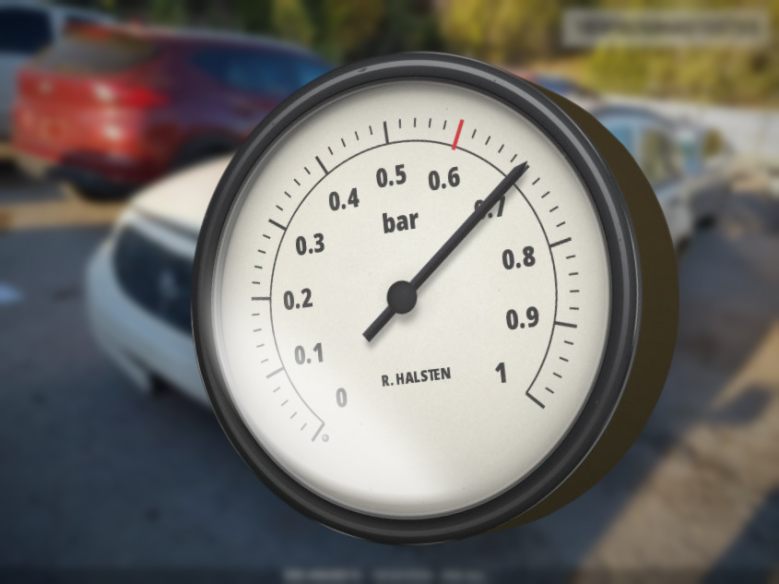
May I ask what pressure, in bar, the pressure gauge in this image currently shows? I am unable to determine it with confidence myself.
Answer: 0.7 bar
